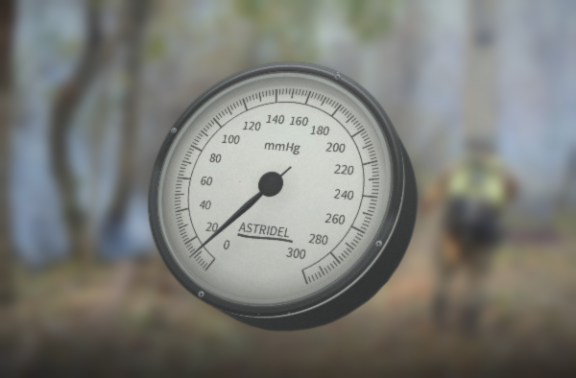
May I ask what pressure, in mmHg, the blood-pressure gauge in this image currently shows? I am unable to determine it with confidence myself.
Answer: 10 mmHg
